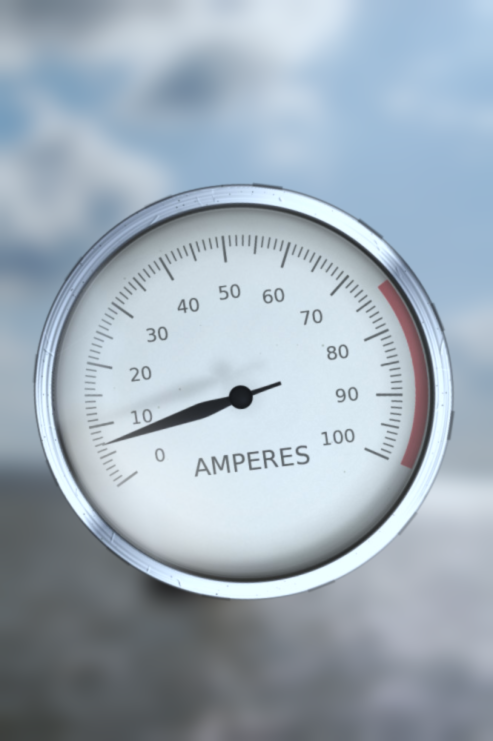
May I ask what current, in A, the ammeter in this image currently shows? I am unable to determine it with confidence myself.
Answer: 7 A
